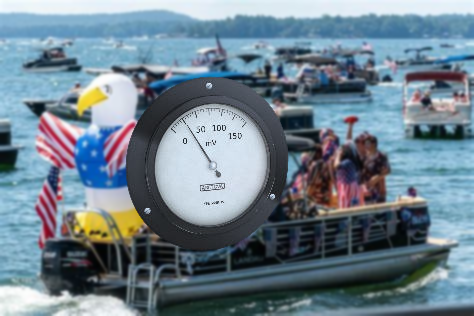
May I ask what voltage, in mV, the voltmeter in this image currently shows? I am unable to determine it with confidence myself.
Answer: 25 mV
